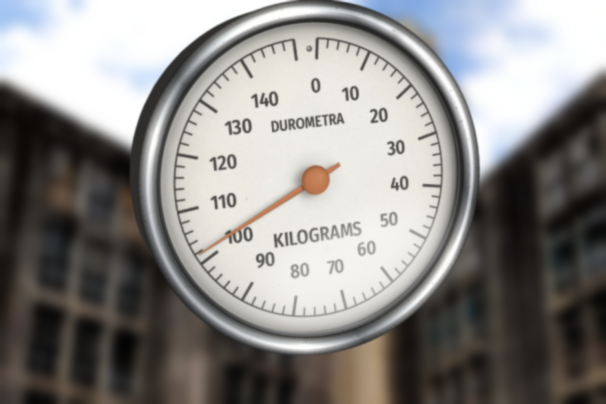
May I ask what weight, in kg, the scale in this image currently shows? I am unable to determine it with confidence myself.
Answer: 102 kg
